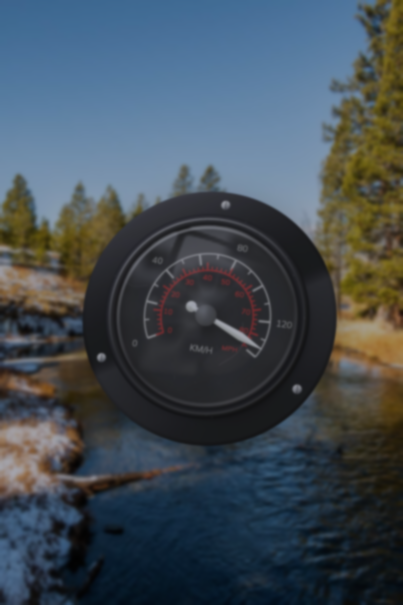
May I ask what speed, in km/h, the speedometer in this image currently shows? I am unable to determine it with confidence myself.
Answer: 135 km/h
